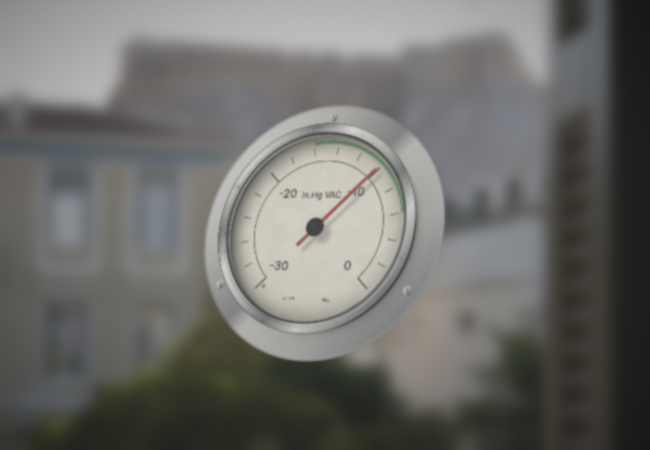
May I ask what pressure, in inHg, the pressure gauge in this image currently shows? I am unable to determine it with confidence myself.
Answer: -10 inHg
